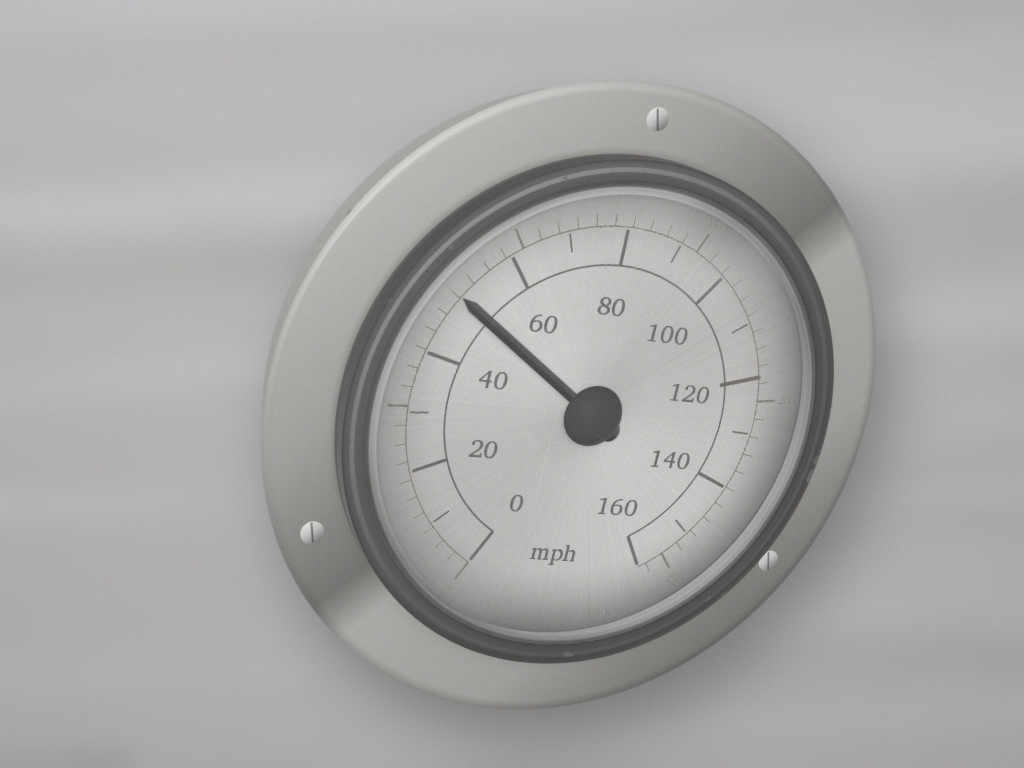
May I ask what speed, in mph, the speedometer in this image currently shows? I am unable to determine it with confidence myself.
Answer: 50 mph
